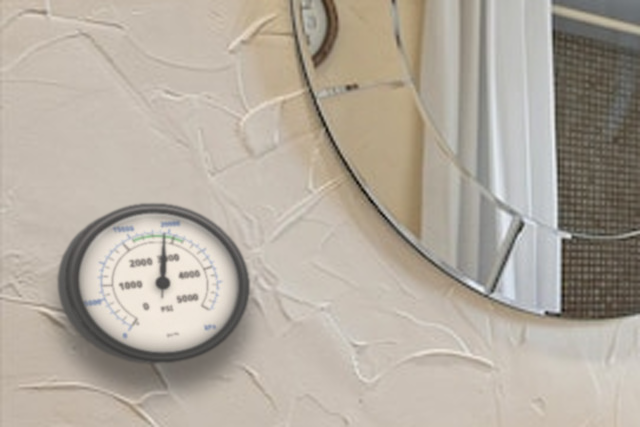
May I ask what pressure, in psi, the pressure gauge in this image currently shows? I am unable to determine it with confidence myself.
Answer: 2800 psi
